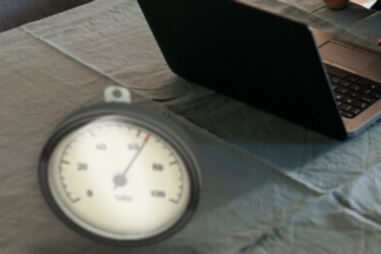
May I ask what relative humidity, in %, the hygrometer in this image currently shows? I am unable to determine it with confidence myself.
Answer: 64 %
